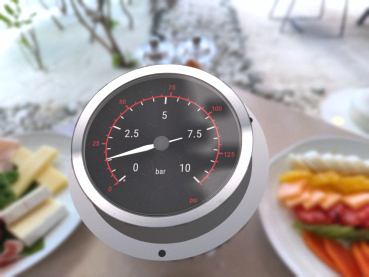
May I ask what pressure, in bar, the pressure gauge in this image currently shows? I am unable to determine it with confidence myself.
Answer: 1 bar
